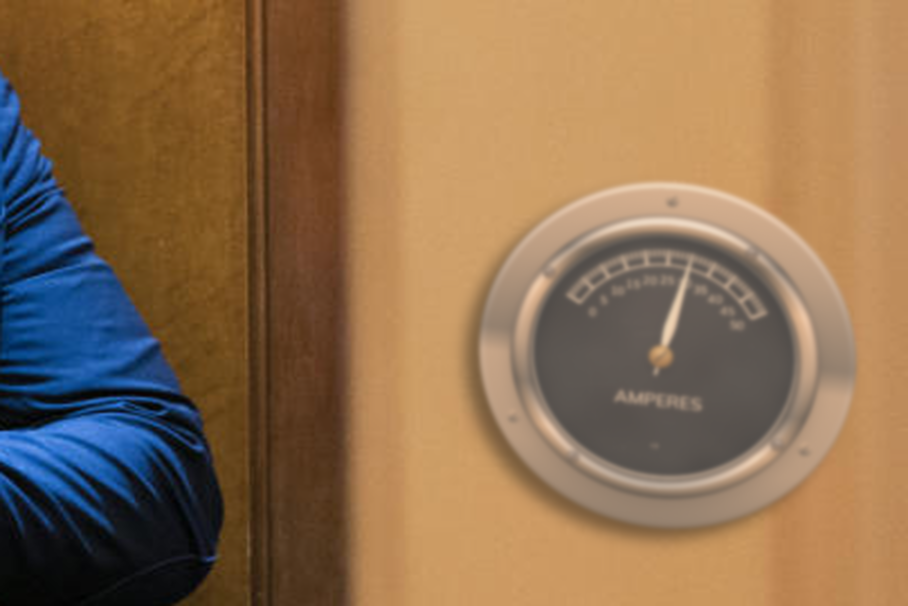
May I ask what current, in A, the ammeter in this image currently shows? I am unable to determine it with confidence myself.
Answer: 30 A
